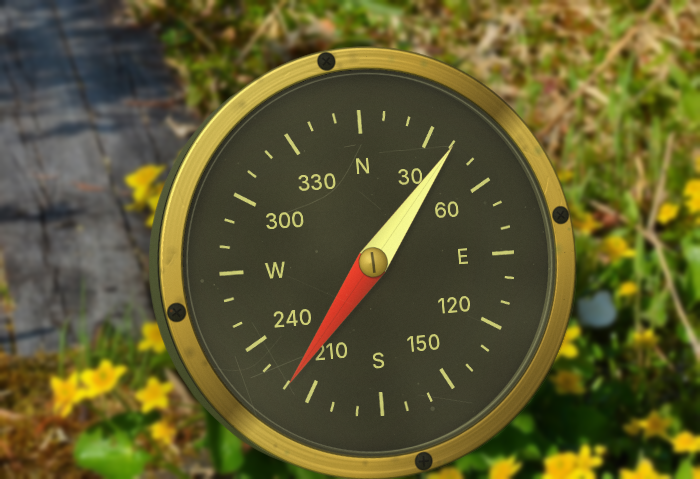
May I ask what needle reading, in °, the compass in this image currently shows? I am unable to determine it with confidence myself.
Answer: 220 °
